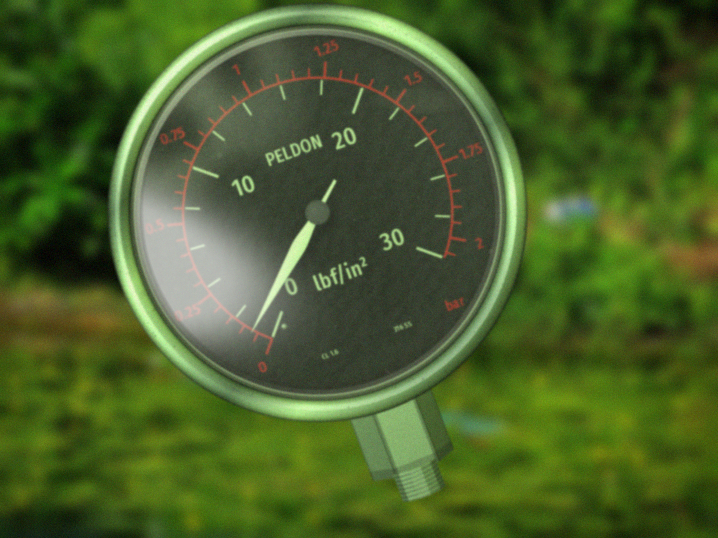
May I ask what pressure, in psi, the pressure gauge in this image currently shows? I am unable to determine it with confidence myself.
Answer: 1 psi
